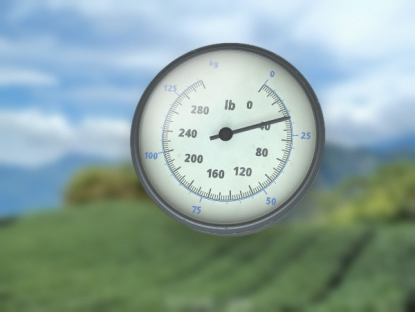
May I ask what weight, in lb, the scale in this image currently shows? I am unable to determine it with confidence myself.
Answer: 40 lb
